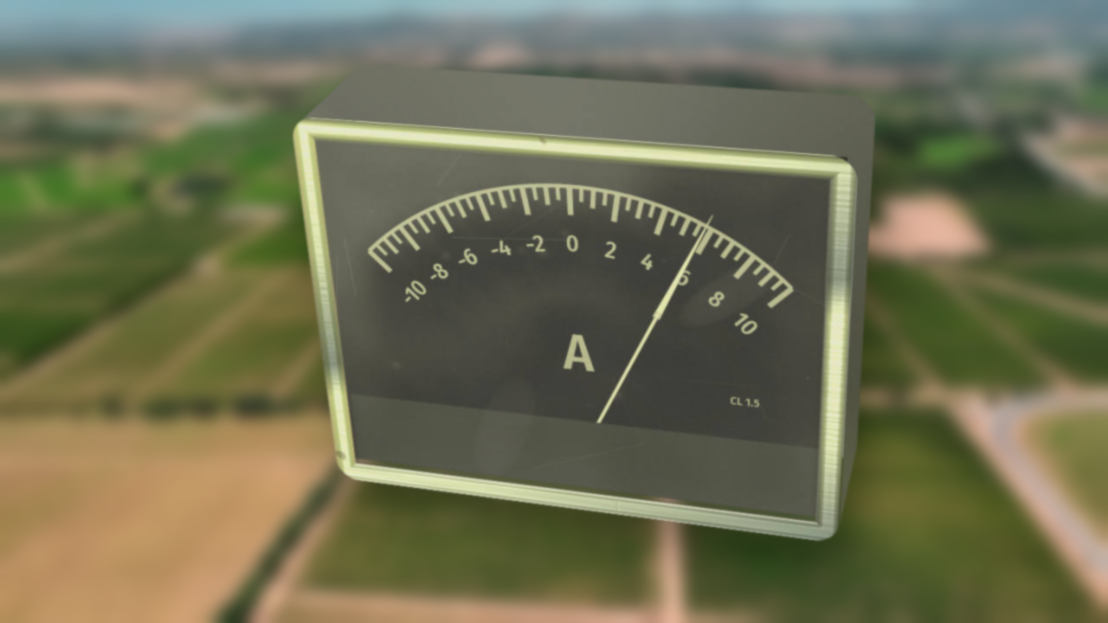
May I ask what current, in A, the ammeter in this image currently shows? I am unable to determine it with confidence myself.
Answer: 5.75 A
